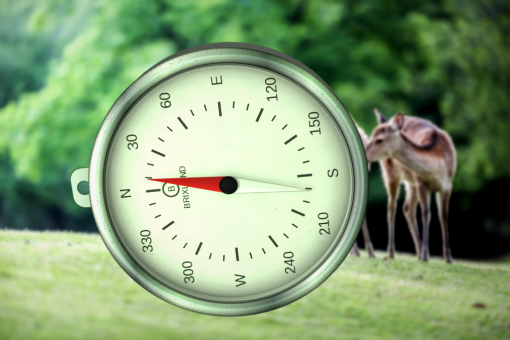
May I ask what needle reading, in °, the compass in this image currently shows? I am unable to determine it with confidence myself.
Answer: 10 °
